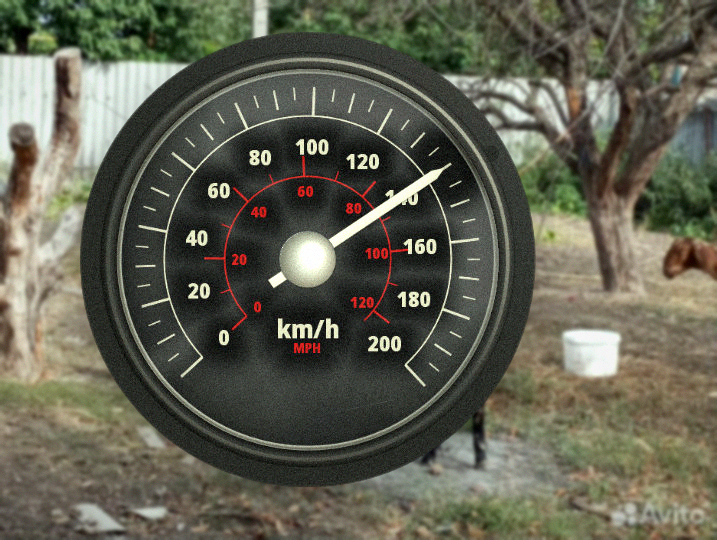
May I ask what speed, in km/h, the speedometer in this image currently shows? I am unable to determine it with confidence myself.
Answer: 140 km/h
